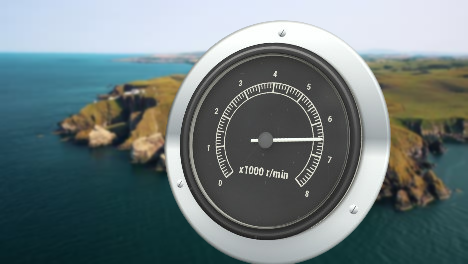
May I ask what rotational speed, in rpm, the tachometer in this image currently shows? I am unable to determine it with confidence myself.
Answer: 6500 rpm
